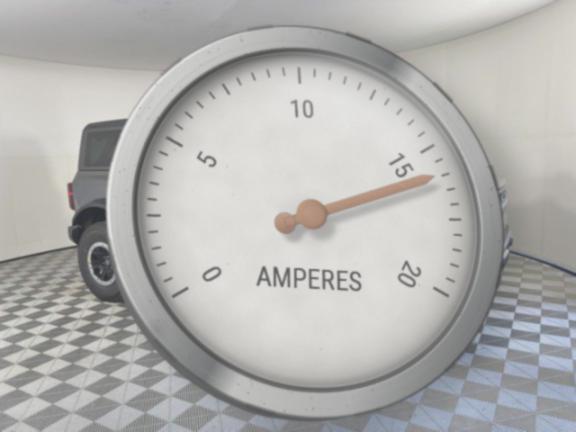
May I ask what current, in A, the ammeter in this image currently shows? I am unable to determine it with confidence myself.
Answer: 16 A
